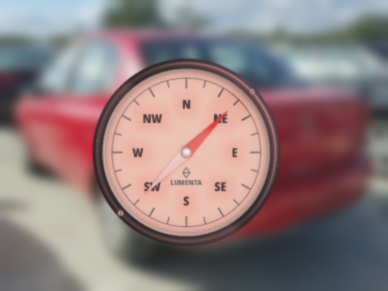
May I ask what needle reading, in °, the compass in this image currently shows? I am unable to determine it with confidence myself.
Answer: 45 °
